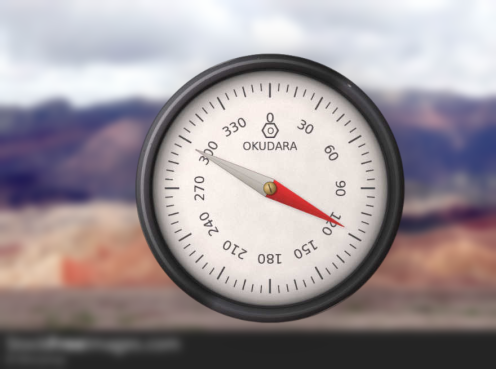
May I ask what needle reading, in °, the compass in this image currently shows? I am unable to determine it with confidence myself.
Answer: 117.5 °
